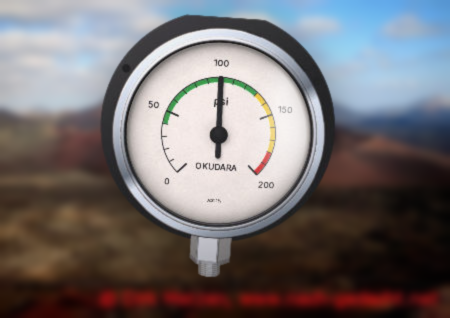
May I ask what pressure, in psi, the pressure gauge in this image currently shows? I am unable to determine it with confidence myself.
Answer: 100 psi
